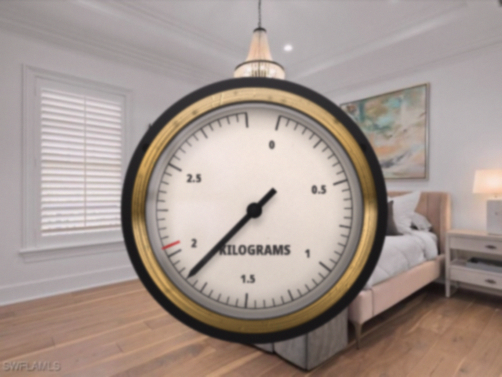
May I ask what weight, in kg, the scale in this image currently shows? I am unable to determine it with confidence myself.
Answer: 1.85 kg
